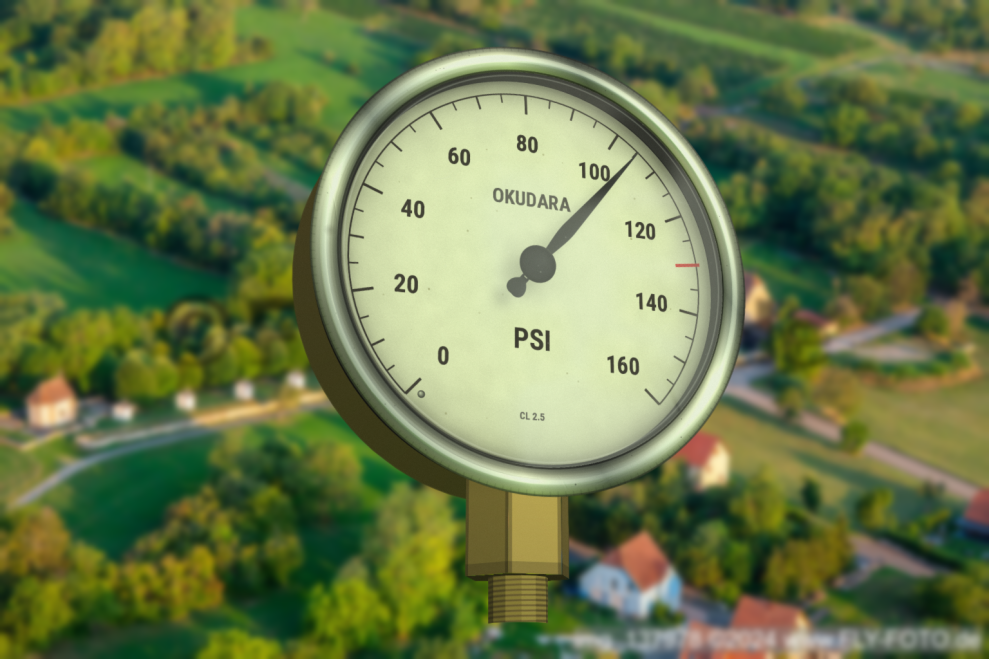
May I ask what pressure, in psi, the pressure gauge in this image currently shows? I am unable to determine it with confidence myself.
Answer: 105 psi
